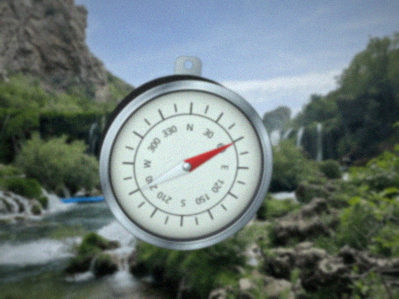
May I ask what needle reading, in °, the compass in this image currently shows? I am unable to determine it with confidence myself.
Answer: 60 °
